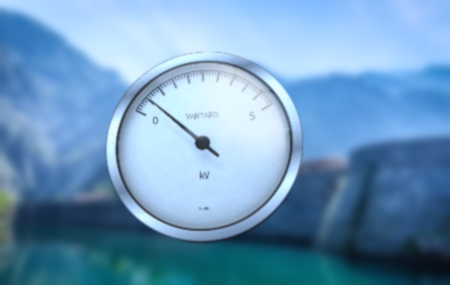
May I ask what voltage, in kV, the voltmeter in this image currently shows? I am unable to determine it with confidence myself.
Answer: 0.5 kV
